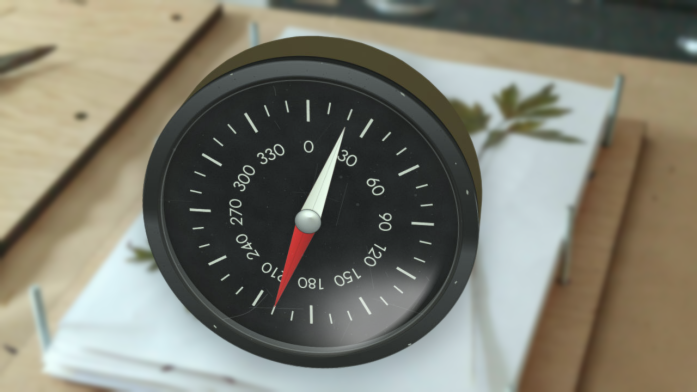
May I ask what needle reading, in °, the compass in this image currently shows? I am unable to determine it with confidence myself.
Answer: 200 °
